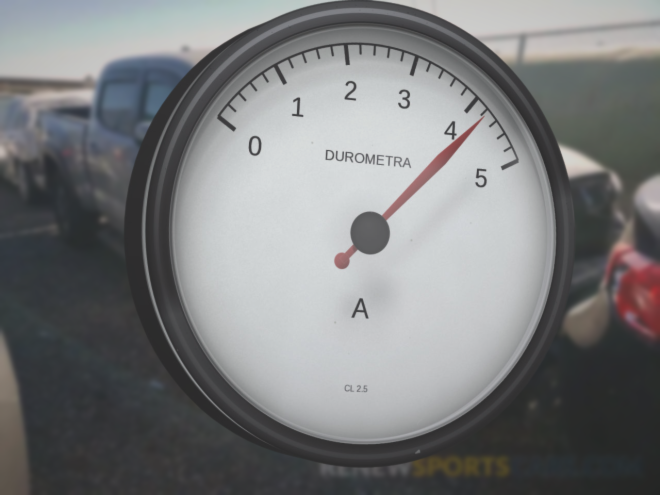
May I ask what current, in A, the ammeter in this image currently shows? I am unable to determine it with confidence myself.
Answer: 4.2 A
